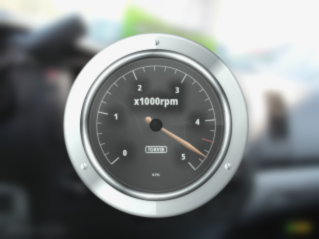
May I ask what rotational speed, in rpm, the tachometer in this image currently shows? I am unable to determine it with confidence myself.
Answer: 4700 rpm
